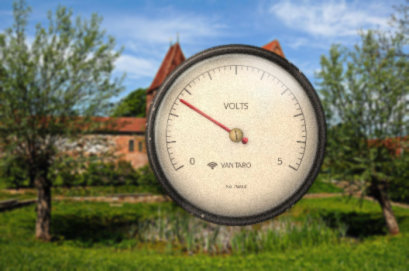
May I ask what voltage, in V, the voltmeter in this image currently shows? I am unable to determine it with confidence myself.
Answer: 1.3 V
